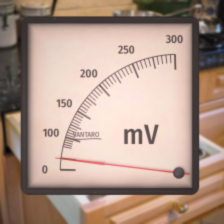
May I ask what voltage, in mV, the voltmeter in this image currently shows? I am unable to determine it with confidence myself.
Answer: 50 mV
